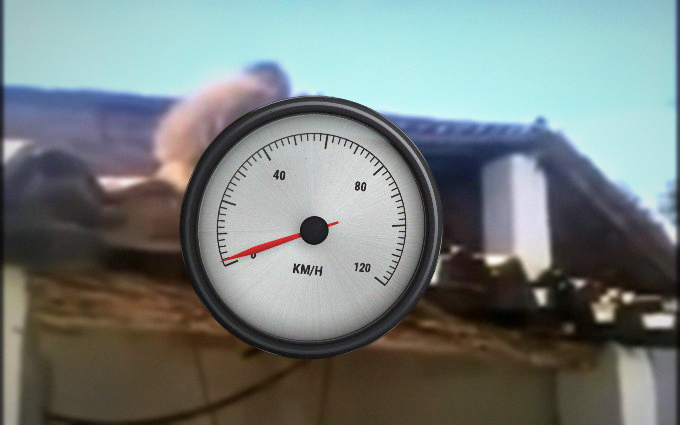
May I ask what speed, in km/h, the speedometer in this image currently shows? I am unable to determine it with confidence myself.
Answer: 2 km/h
